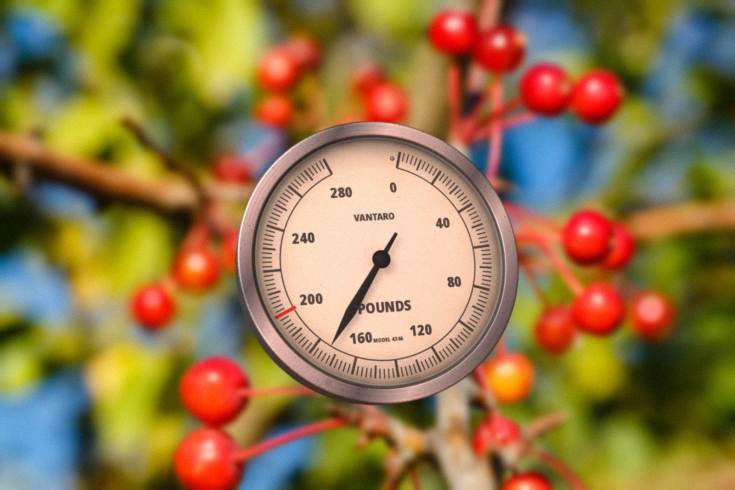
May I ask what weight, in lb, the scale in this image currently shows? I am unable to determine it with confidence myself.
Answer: 174 lb
